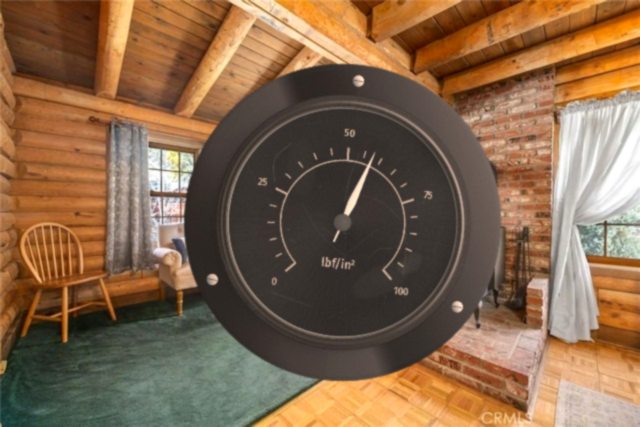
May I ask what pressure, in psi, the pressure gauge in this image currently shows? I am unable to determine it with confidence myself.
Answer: 57.5 psi
